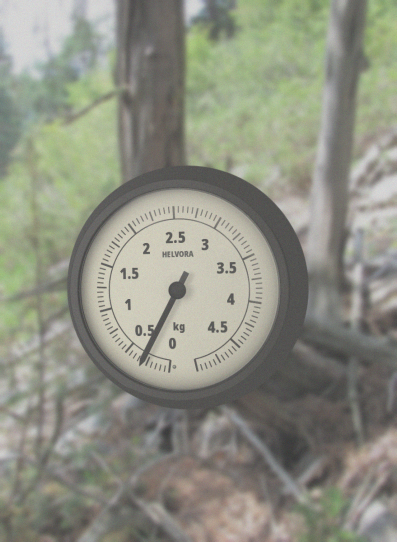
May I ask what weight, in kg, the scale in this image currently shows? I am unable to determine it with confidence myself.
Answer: 0.3 kg
